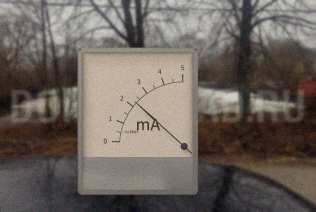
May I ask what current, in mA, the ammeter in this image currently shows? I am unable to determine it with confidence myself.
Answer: 2.25 mA
